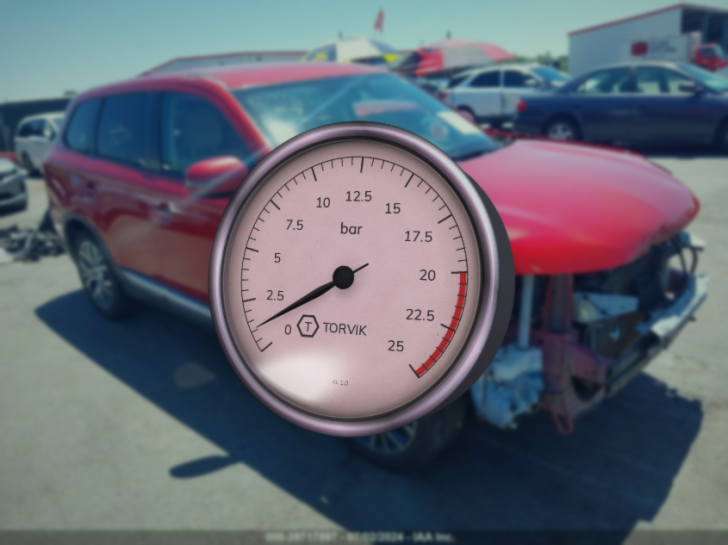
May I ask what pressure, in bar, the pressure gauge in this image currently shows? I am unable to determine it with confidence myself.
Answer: 1 bar
